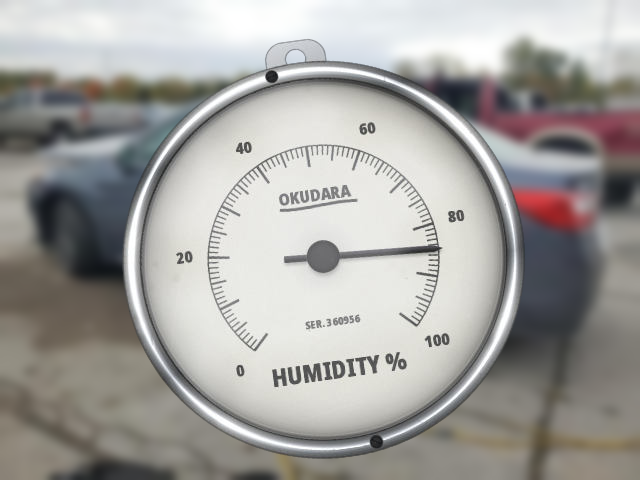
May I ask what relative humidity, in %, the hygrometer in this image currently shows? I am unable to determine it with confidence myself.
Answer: 85 %
